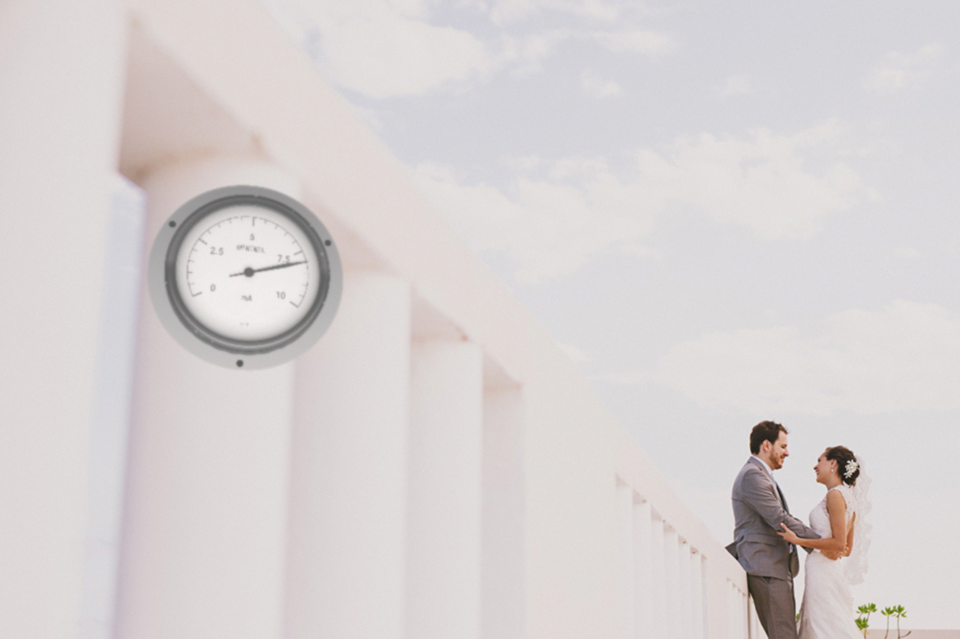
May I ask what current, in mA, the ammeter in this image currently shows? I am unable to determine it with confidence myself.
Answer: 8 mA
